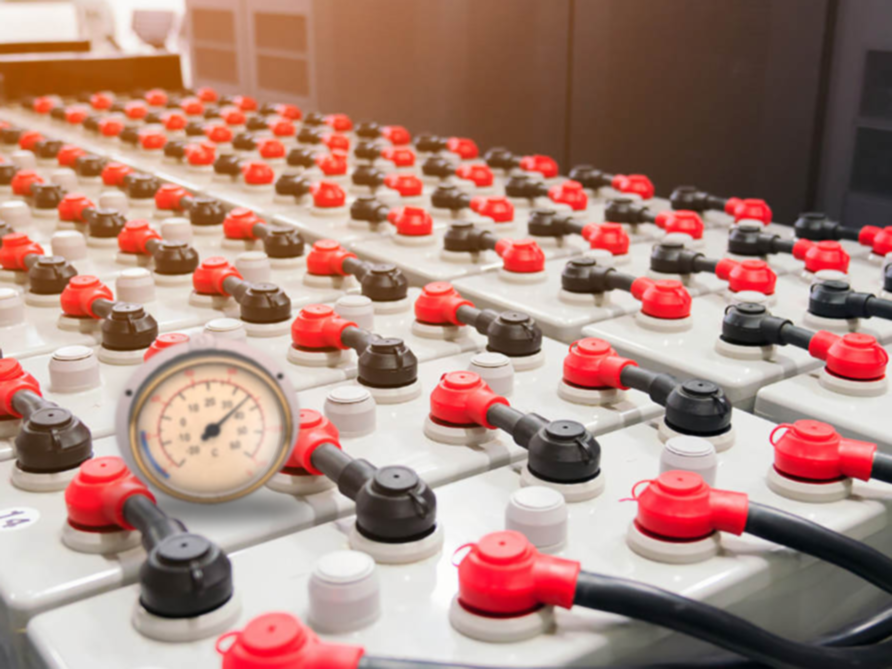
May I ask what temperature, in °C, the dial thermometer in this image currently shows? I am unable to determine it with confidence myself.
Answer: 35 °C
